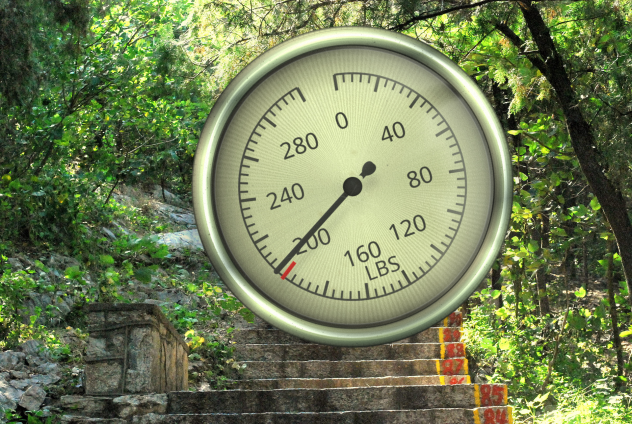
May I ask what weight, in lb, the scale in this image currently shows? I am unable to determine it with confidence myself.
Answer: 204 lb
